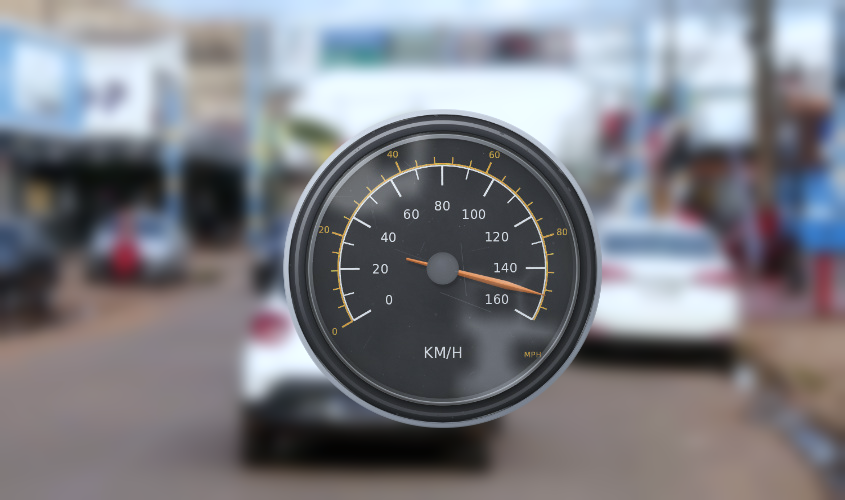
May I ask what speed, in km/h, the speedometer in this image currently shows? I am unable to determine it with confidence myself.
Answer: 150 km/h
